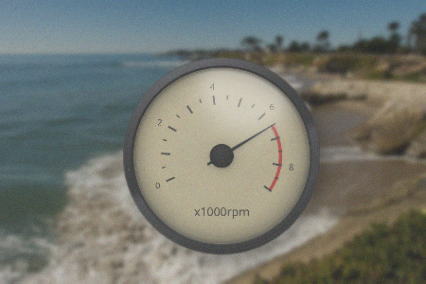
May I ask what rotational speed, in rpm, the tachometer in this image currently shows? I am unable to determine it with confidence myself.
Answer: 6500 rpm
